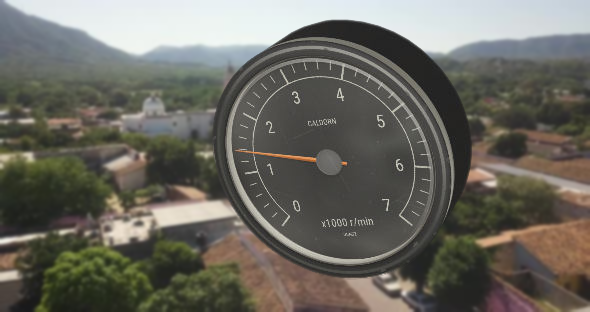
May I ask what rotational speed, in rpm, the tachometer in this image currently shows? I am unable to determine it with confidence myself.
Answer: 1400 rpm
